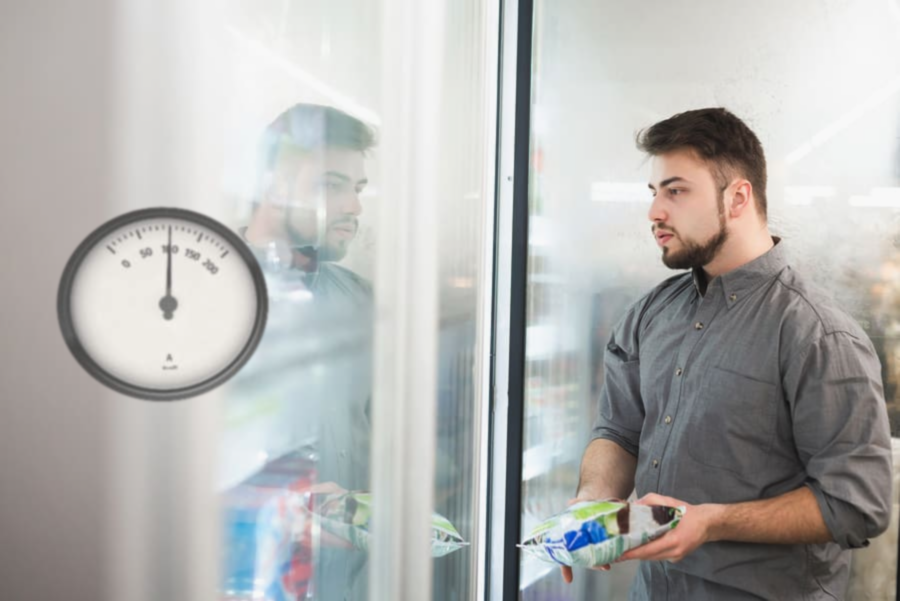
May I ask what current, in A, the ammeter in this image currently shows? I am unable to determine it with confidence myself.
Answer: 100 A
